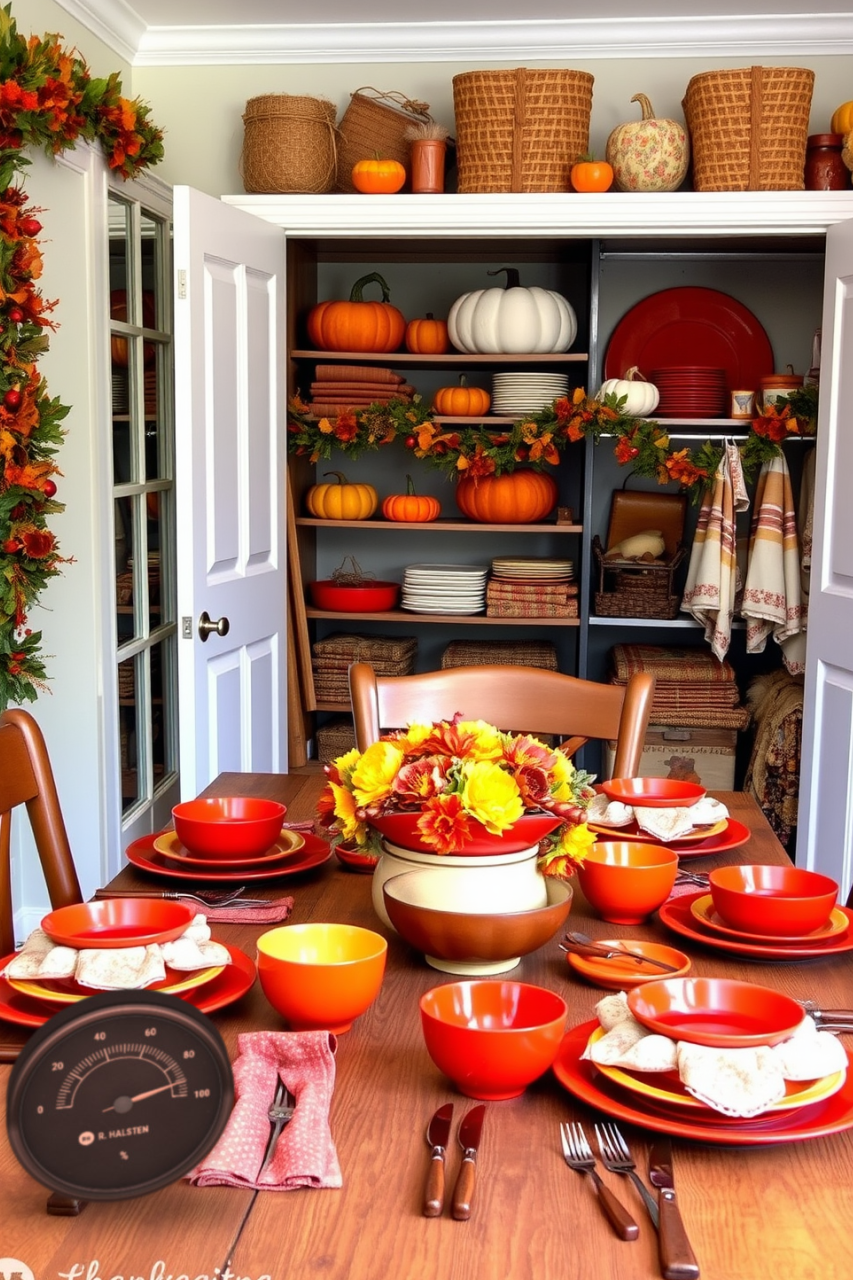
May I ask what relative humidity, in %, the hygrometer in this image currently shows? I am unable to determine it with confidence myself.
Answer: 90 %
